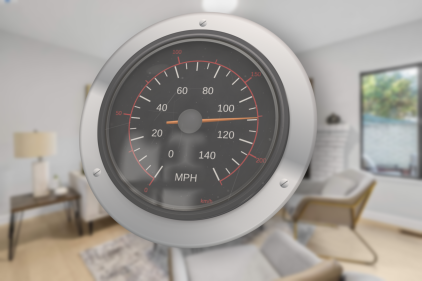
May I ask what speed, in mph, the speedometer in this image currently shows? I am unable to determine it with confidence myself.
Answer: 110 mph
